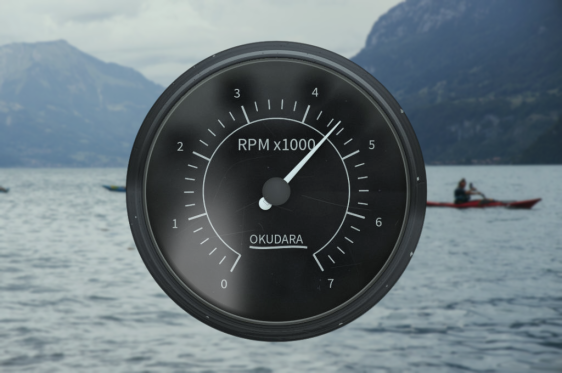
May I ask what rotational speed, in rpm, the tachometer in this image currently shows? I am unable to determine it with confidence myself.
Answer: 4500 rpm
